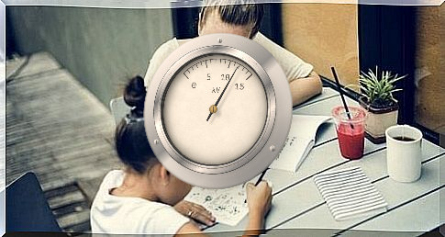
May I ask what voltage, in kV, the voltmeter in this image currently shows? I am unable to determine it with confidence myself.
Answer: 12 kV
